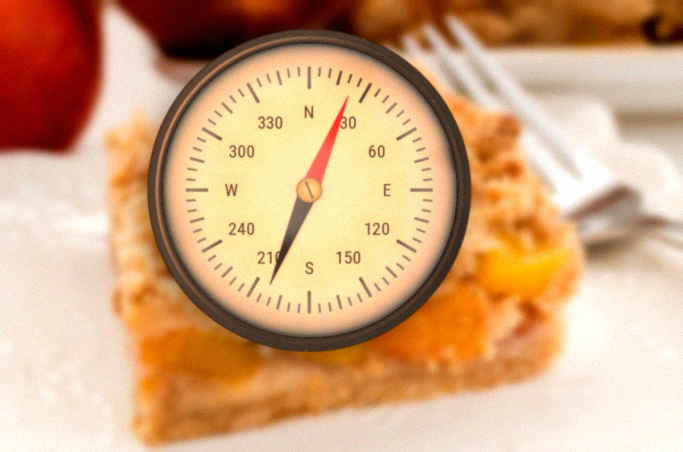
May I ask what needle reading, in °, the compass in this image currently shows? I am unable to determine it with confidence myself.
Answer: 22.5 °
